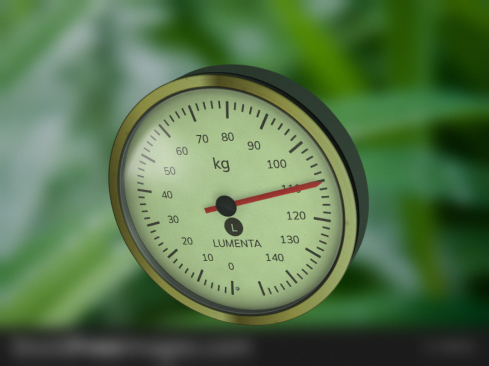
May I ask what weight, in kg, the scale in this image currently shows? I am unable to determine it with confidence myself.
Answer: 110 kg
